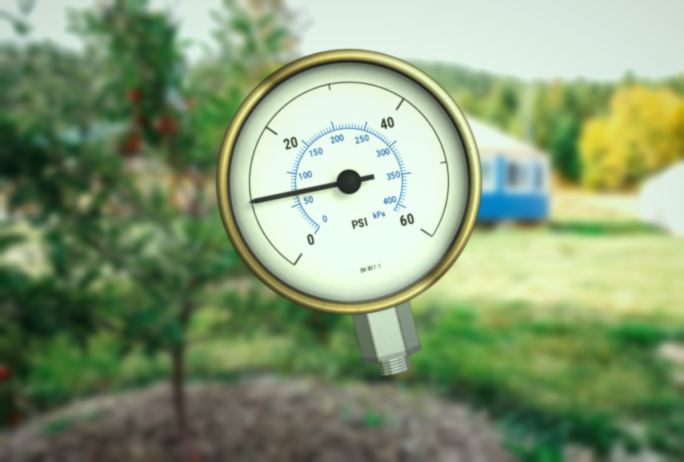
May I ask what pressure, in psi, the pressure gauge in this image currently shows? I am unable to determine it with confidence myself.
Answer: 10 psi
